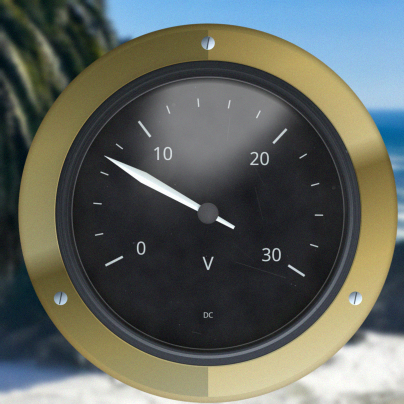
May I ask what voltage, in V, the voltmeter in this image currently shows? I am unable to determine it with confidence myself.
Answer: 7 V
